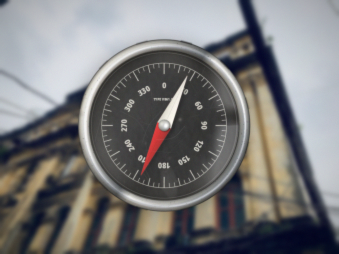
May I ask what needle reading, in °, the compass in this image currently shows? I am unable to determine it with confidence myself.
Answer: 205 °
